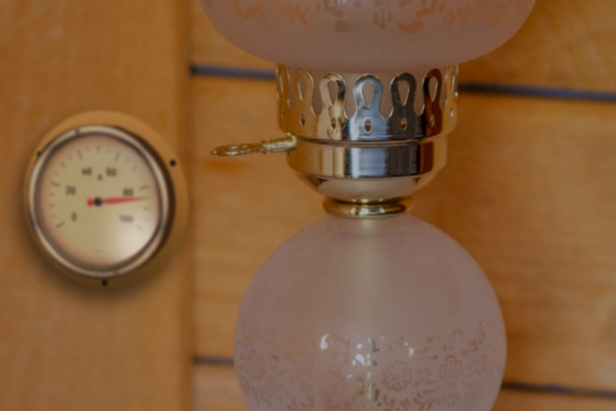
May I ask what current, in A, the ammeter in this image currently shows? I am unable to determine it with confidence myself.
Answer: 85 A
